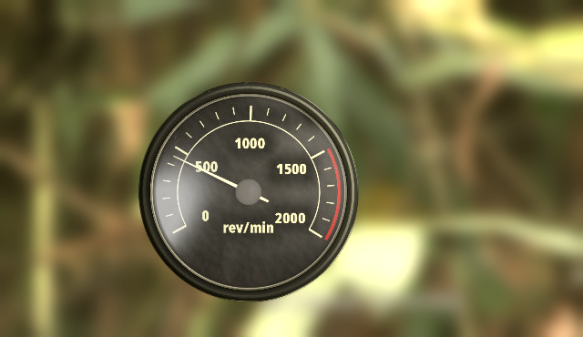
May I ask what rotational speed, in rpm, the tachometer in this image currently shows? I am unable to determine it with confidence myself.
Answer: 450 rpm
